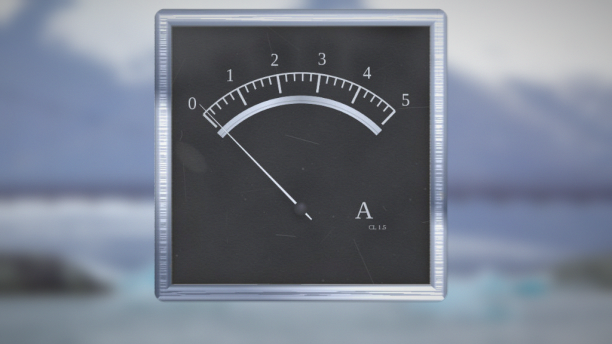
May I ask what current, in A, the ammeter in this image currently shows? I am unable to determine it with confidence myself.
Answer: 0.1 A
